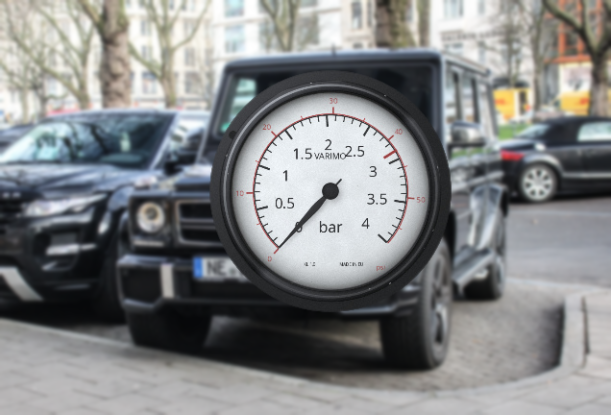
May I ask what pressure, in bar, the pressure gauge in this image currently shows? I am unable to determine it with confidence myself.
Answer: 0 bar
